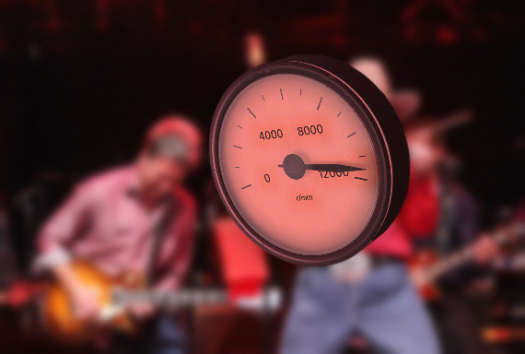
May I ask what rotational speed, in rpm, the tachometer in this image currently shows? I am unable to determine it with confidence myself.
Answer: 11500 rpm
